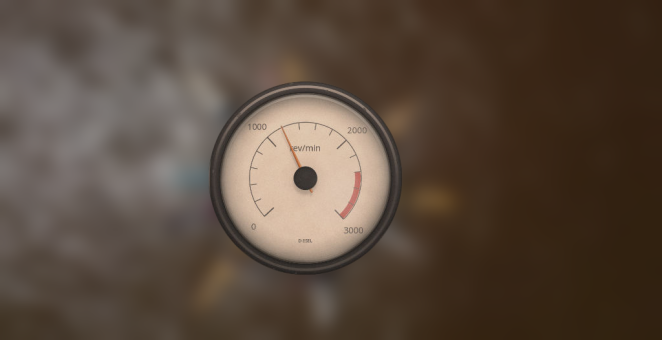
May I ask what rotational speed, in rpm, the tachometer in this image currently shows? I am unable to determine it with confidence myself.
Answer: 1200 rpm
